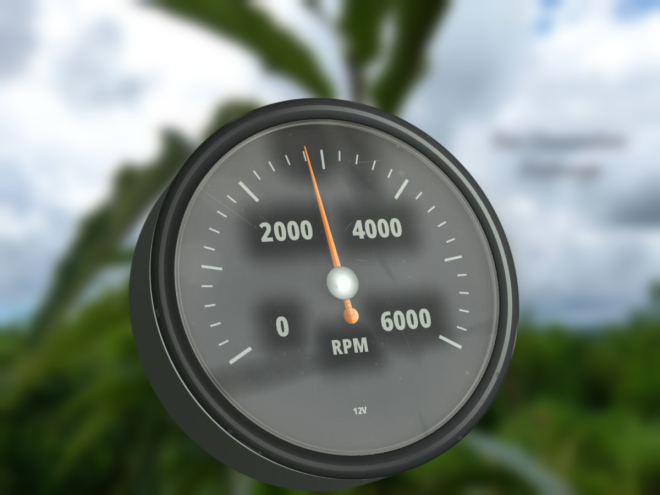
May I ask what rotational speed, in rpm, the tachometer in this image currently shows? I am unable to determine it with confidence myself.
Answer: 2800 rpm
